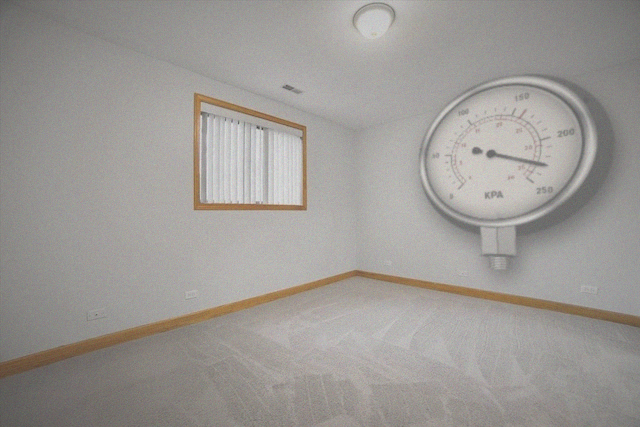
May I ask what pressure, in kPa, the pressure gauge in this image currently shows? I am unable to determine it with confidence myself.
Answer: 230 kPa
